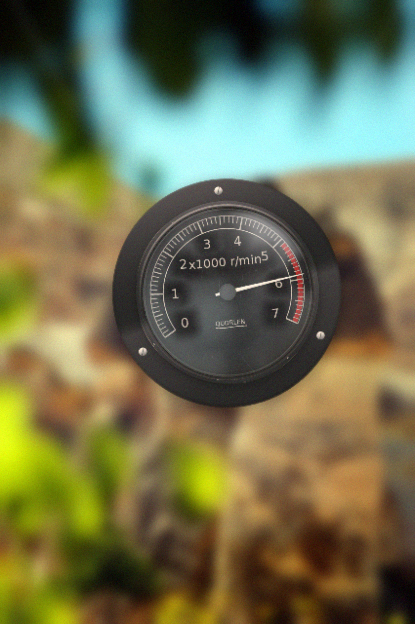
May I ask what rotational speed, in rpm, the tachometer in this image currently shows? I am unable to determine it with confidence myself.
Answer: 5900 rpm
